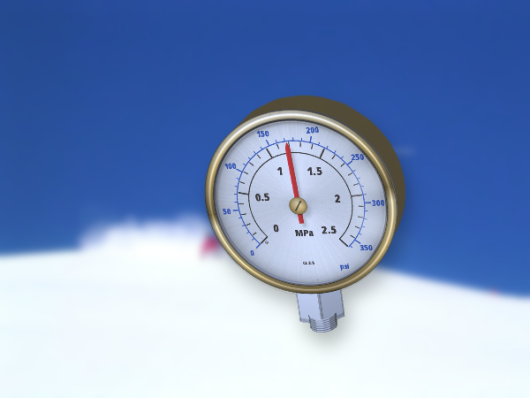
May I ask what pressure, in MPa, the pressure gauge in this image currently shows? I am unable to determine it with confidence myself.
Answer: 1.2 MPa
